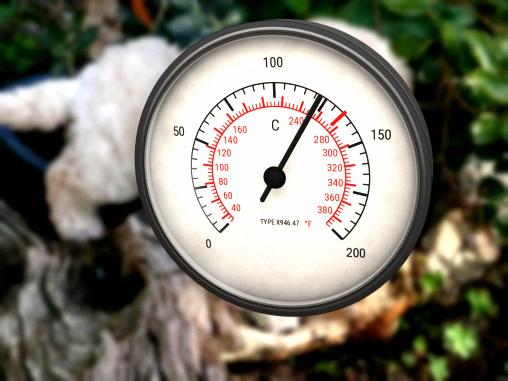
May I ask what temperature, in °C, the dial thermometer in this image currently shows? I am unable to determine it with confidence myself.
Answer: 122.5 °C
